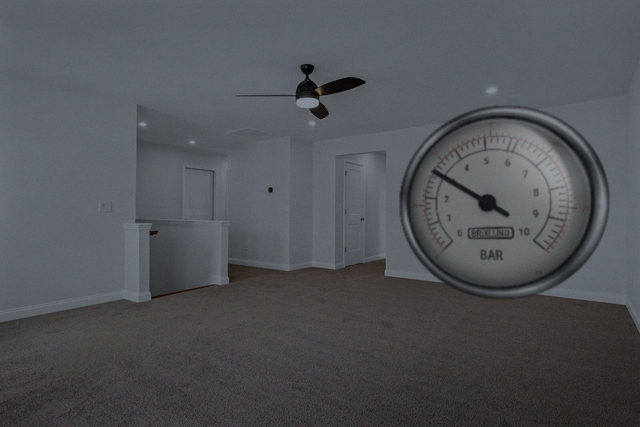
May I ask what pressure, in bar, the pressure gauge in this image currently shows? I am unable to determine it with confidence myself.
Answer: 3 bar
